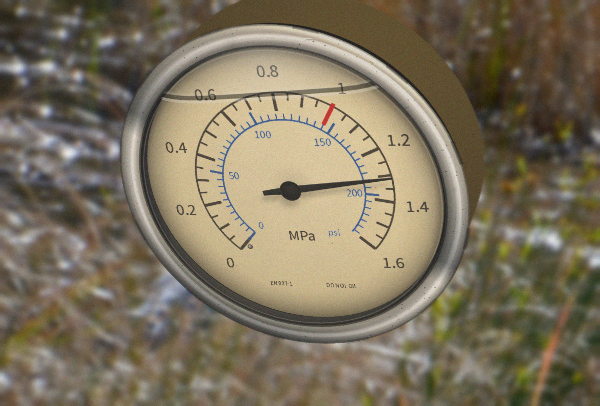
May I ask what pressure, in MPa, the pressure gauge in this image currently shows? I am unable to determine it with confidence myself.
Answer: 1.3 MPa
